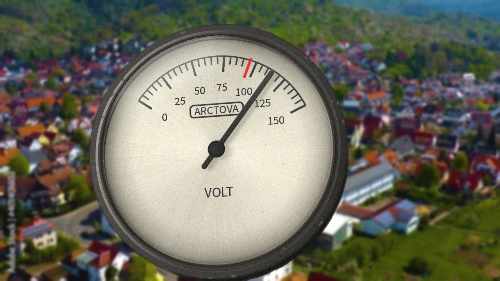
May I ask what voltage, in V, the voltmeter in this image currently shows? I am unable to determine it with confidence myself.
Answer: 115 V
